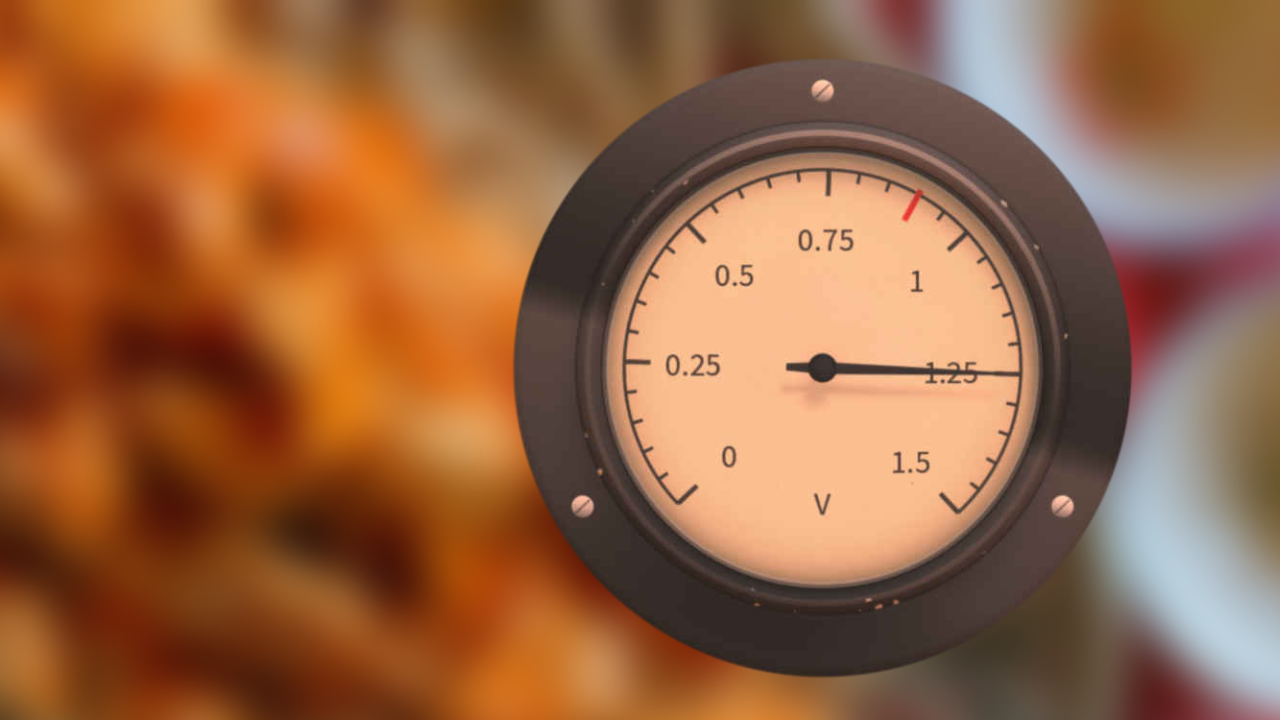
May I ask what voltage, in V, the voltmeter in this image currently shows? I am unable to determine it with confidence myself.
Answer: 1.25 V
